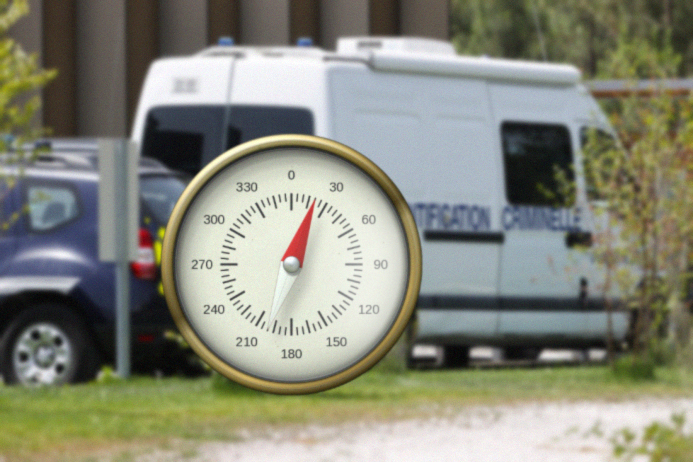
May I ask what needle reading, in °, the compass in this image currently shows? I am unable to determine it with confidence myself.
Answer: 20 °
